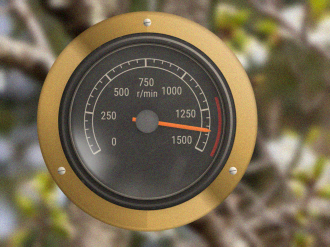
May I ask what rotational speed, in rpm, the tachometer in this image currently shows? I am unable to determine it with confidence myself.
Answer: 1375 rpm
